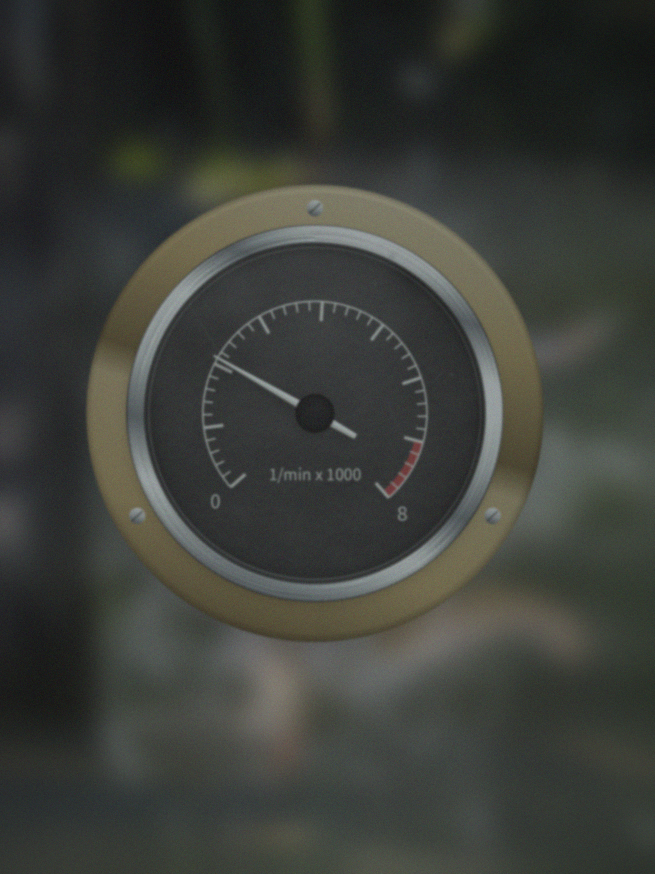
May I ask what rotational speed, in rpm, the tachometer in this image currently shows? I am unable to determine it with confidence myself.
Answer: 2100 rpm
